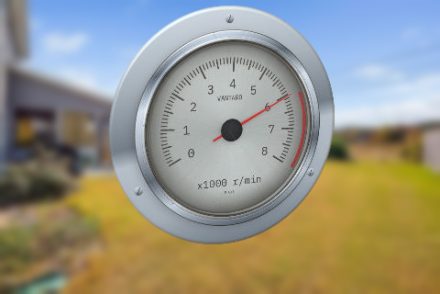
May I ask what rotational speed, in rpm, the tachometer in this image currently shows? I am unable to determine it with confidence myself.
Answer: 6000 rpm
